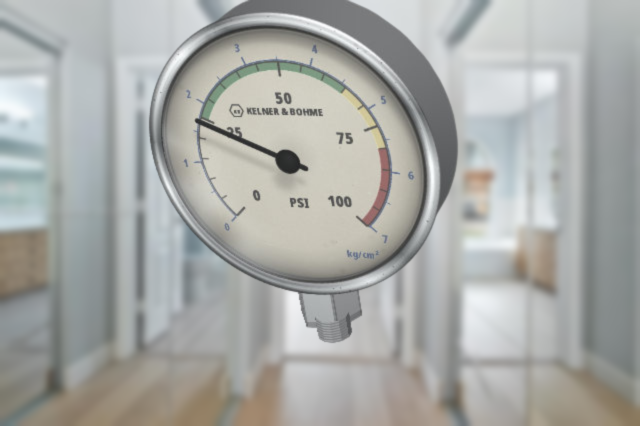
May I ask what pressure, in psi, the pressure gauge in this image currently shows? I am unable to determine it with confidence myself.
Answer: 25 psi
